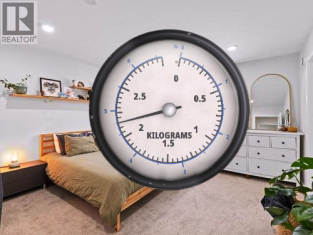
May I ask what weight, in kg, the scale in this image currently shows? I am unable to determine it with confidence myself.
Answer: 2.15 kg
